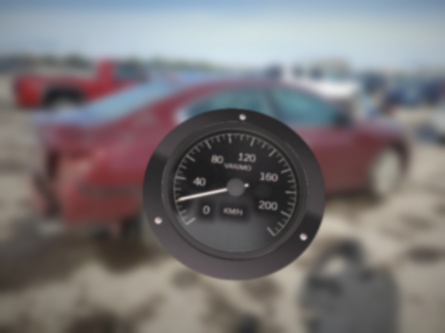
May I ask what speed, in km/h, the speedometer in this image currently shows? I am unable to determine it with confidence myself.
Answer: 20 km/h
